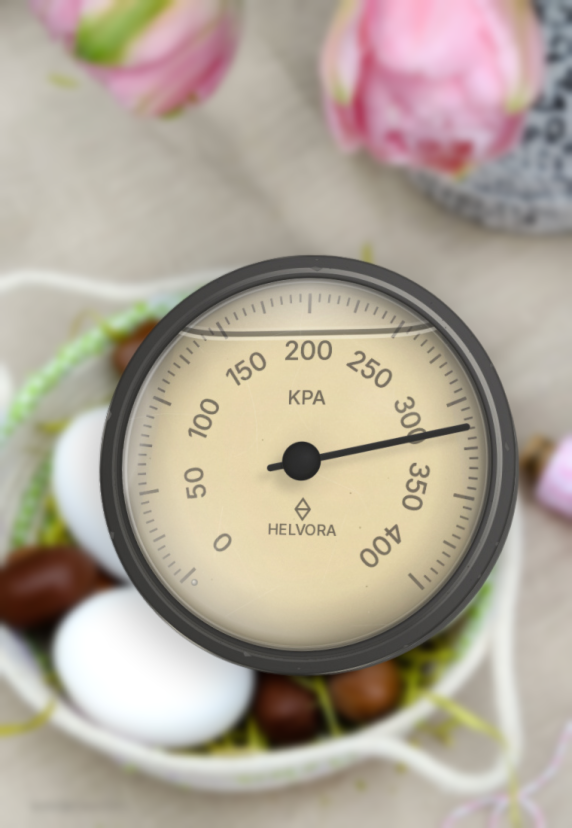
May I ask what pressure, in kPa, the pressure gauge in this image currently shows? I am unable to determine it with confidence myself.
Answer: 315 kPa
